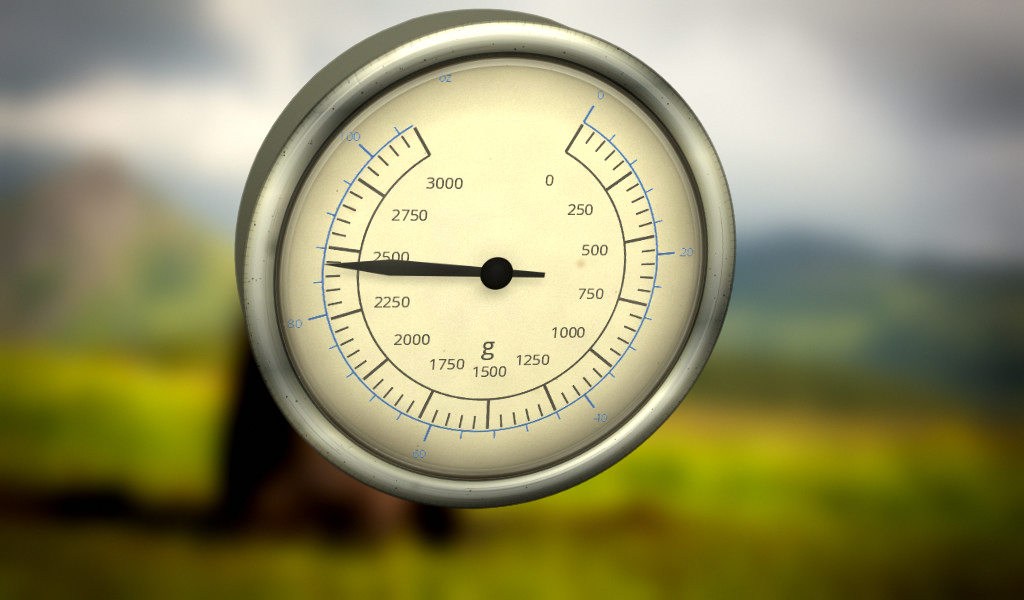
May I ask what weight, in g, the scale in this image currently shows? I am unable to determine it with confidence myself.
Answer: 2450 g
